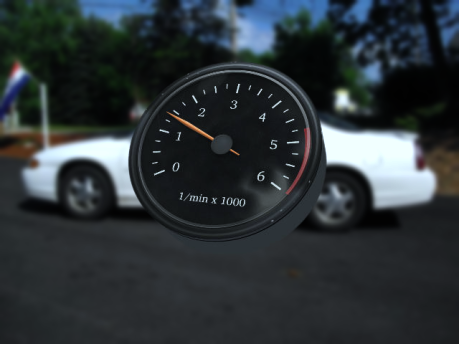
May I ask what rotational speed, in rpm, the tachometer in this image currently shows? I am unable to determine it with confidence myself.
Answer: 1375 rpm
